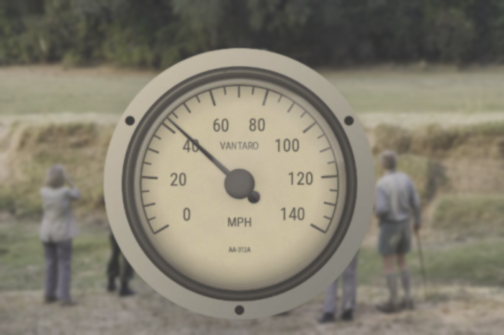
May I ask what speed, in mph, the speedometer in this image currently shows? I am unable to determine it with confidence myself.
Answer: 42.5 mph
